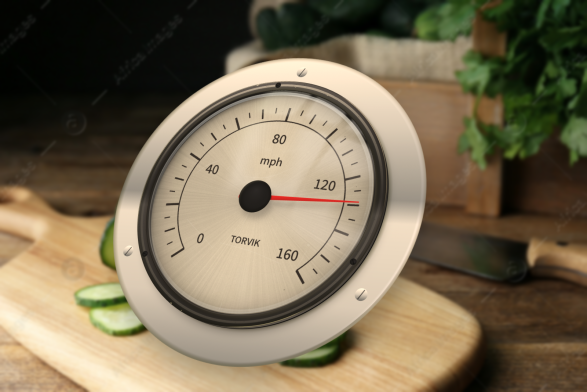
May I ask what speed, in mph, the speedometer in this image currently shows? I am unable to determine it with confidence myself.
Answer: 130 mph
